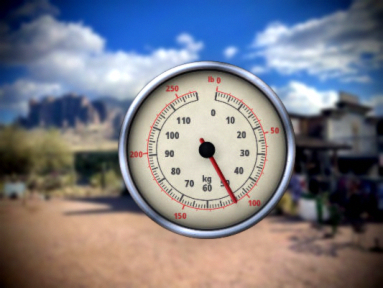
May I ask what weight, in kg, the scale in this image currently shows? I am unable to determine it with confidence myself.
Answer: 50 kg
